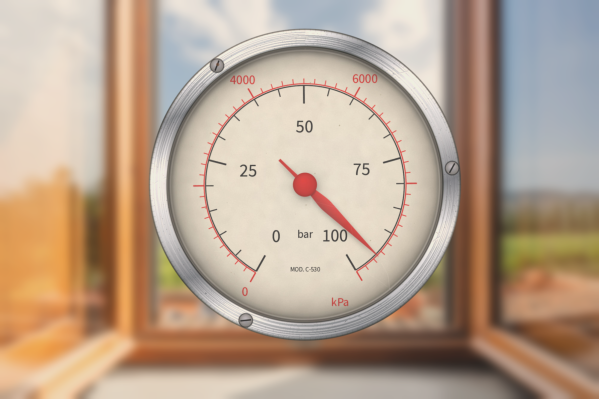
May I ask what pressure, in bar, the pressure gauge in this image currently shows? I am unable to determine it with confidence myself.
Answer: 95 bar
